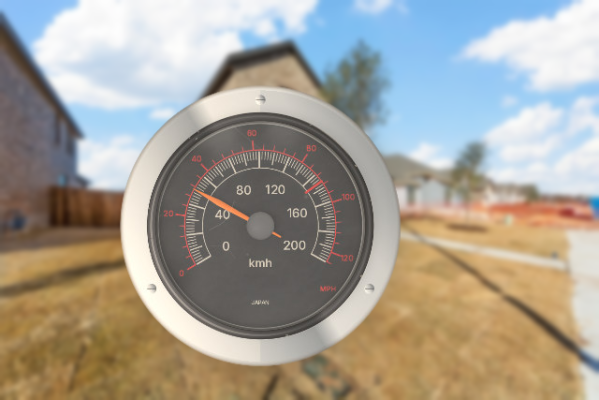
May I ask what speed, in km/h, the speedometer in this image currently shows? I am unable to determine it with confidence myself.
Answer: 50 km/h
